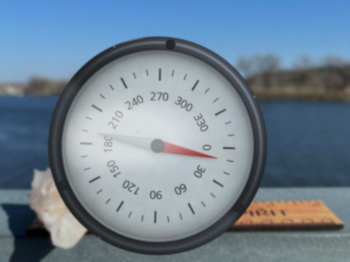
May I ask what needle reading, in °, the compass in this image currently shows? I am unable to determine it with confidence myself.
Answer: 10 °
